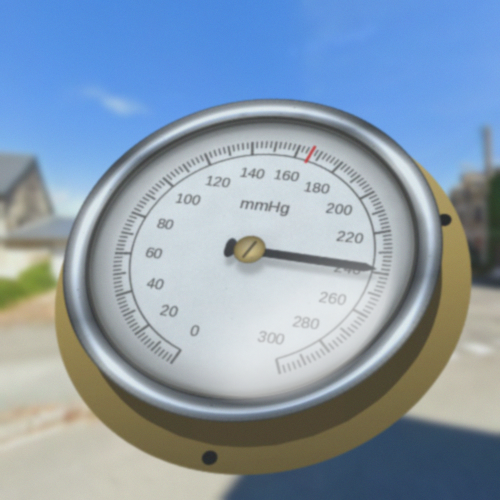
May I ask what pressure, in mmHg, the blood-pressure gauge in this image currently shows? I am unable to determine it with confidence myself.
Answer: 240 mmHg
